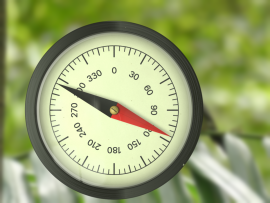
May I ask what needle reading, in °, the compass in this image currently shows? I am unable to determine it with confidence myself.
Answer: 115 °
